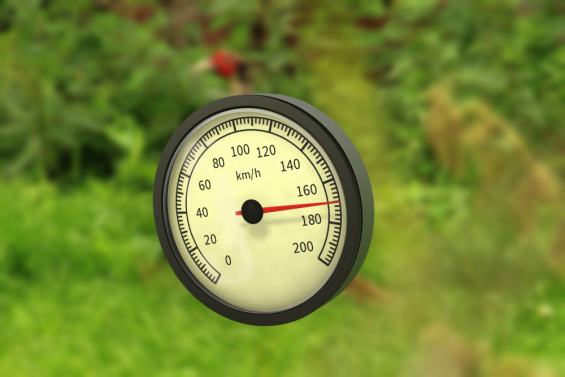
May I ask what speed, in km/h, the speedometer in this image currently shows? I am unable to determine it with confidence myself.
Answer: 170 km/h
